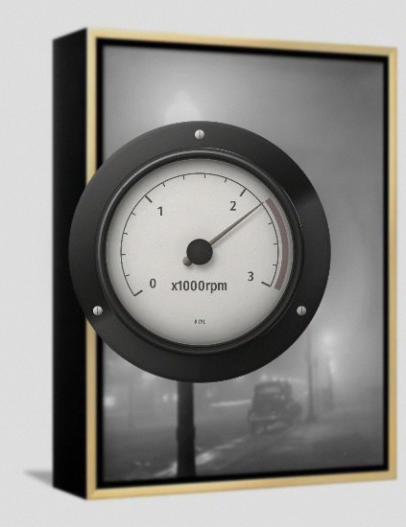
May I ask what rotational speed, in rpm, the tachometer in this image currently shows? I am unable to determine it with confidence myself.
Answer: 2200 rpm
